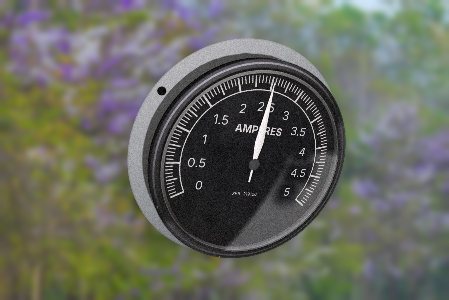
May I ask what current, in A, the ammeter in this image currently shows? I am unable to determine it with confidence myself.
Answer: 2.5 A
